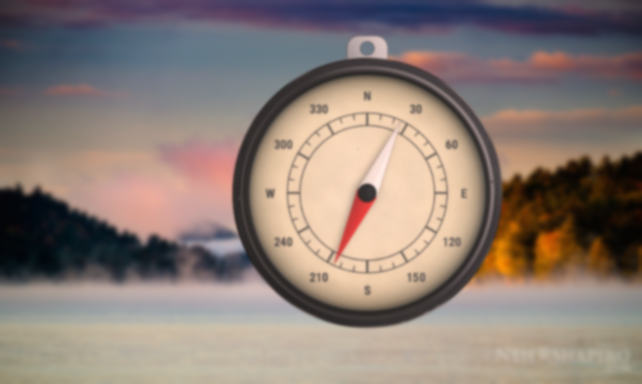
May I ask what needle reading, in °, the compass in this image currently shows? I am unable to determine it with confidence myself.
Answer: 205 °
